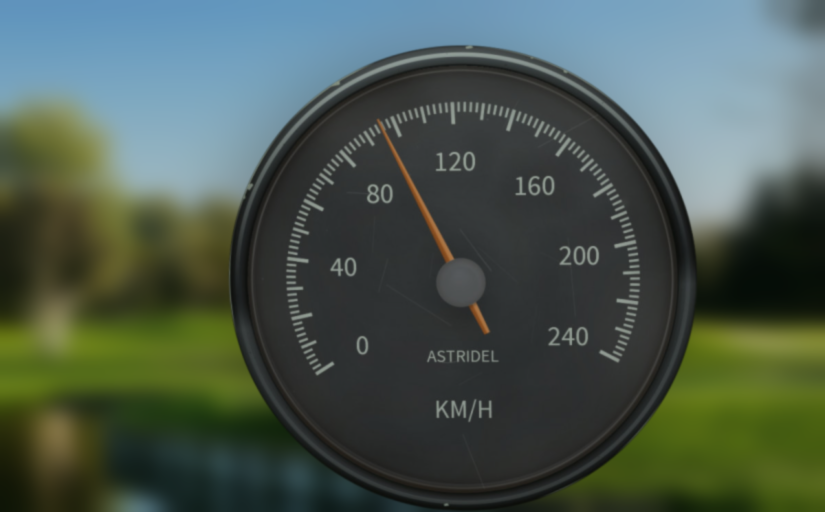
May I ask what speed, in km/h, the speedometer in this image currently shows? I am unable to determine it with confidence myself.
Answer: 96 km/h
